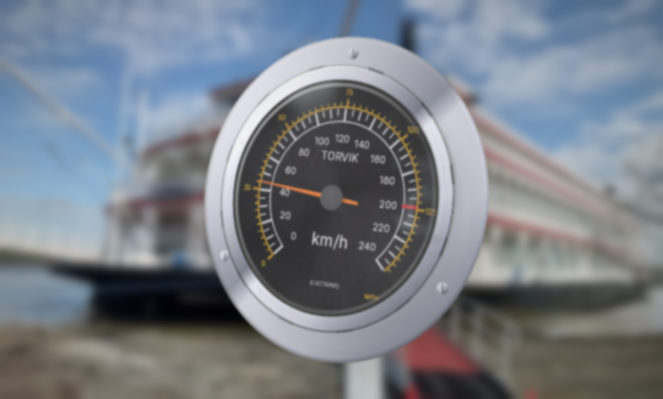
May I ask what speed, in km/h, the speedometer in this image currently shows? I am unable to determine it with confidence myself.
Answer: 45 km/h
